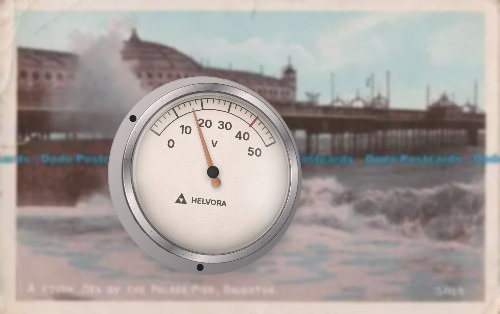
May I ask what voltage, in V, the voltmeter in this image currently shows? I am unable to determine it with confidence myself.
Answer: 16 V
